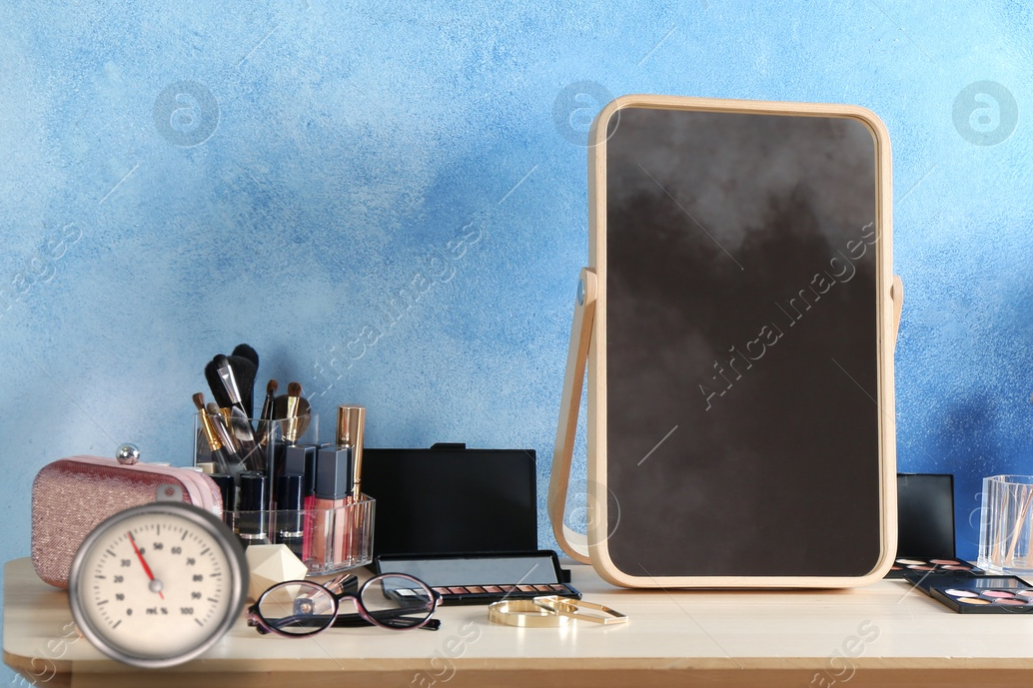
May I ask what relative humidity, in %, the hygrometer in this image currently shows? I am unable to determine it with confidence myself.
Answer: 40 %
